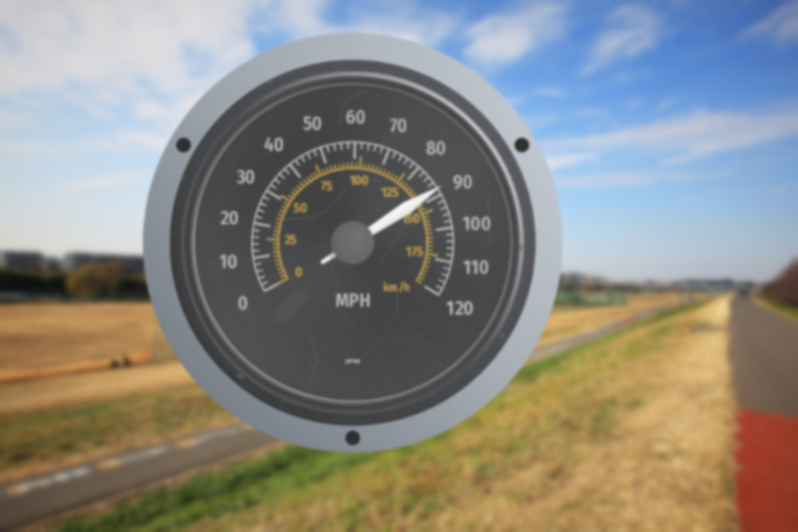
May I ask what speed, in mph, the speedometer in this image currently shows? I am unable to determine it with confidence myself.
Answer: 88 mph
